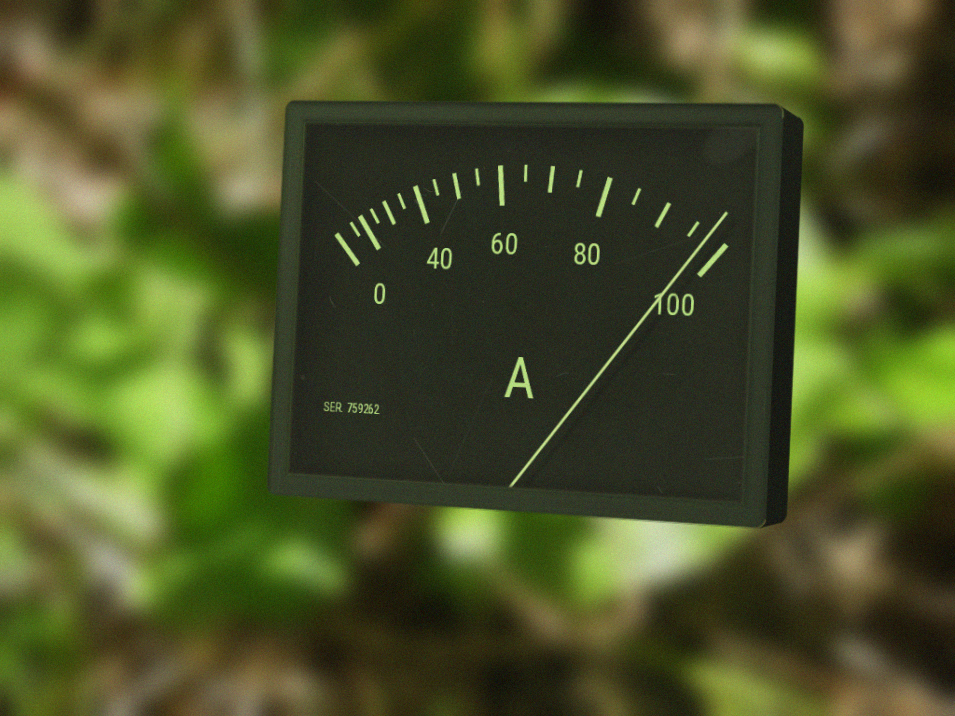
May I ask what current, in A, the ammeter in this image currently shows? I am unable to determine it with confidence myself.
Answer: 97.5 A
